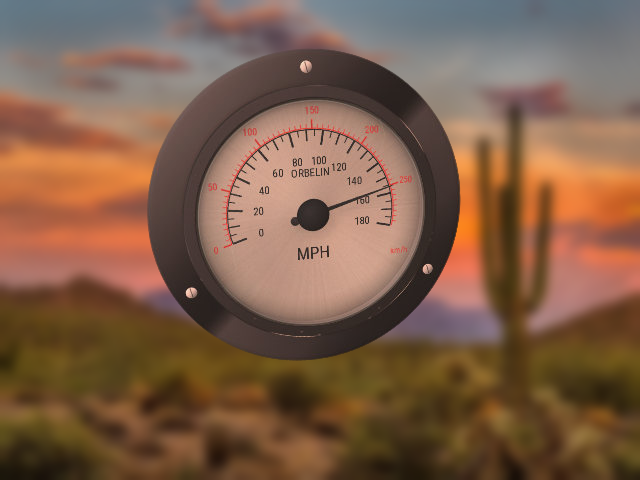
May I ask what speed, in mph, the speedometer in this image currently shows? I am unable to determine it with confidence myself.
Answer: 155 mph
